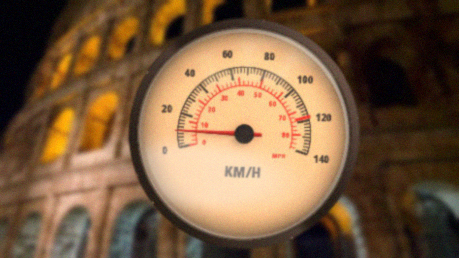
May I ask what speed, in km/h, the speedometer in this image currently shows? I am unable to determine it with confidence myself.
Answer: 10 km/h
